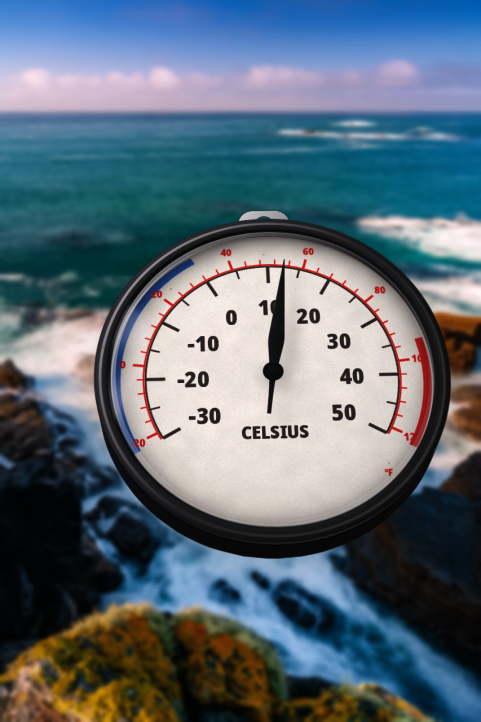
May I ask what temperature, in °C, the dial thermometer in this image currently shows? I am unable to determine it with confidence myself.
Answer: 12.5 °C
